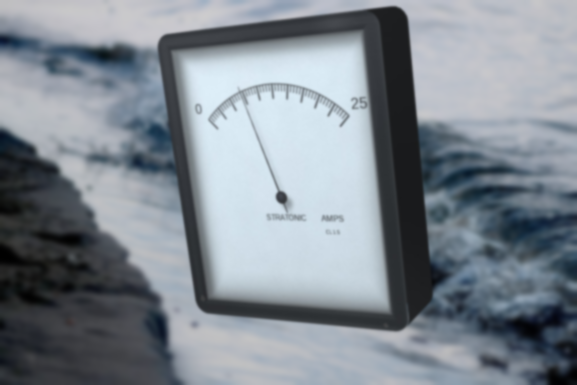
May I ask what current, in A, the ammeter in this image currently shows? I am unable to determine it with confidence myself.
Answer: 7.5 A
